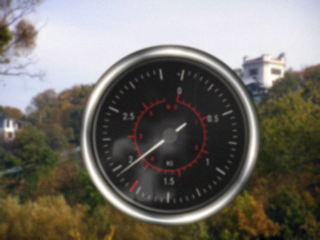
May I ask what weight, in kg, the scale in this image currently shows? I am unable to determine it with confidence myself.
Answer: 1.95 kg
